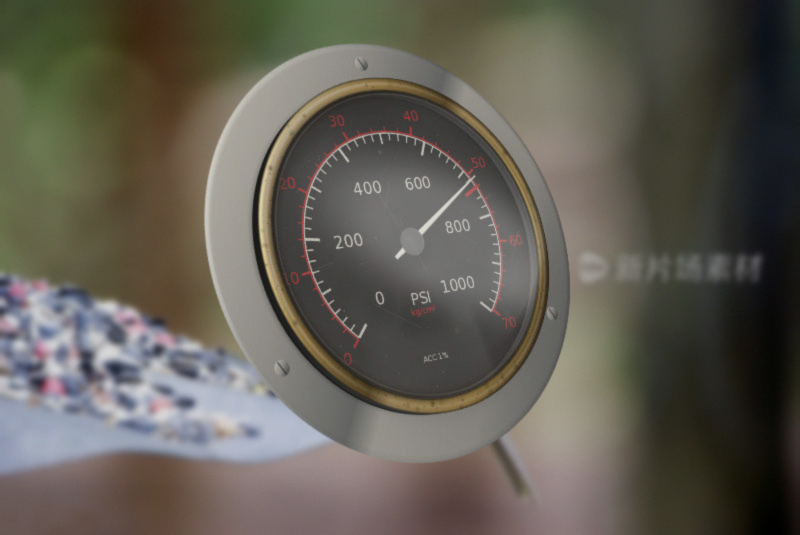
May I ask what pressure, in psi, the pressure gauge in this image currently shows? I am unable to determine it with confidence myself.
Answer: 720 psi
